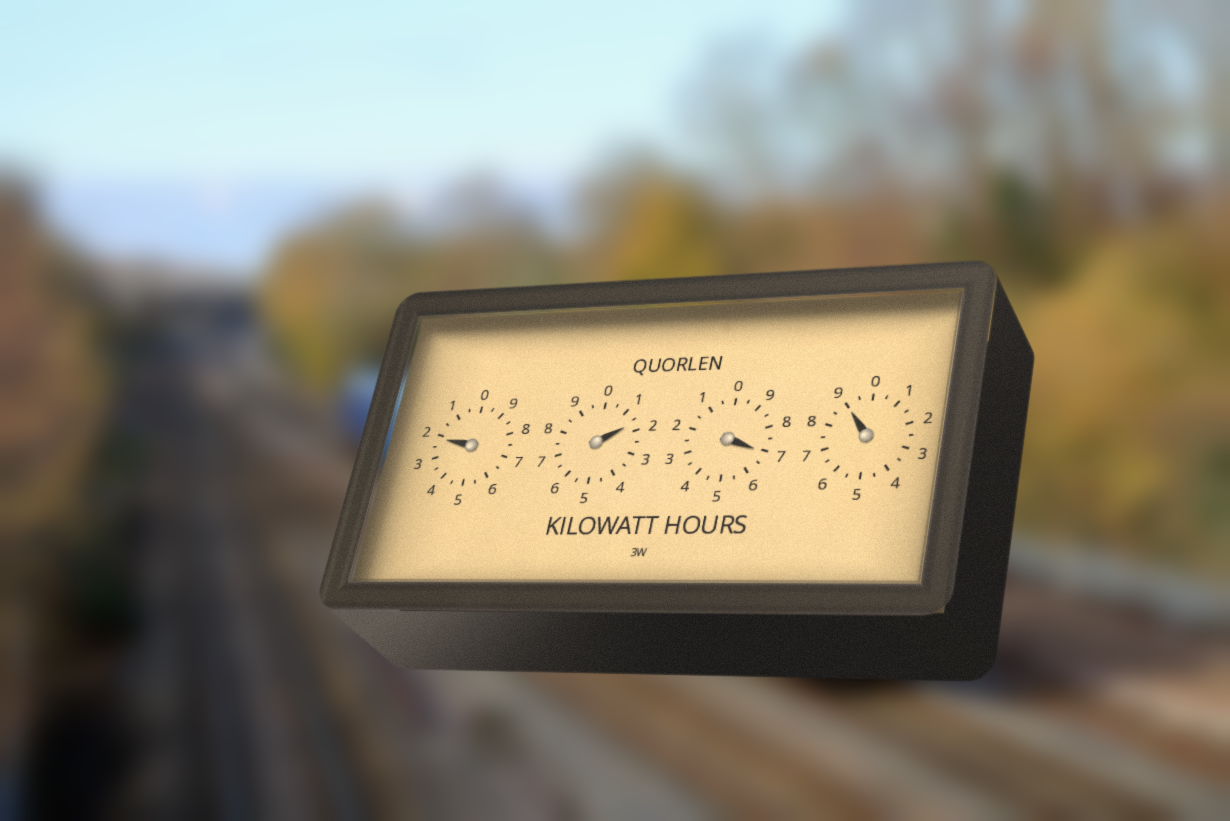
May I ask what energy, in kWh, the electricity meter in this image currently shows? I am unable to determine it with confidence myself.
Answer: 2169 kWh
